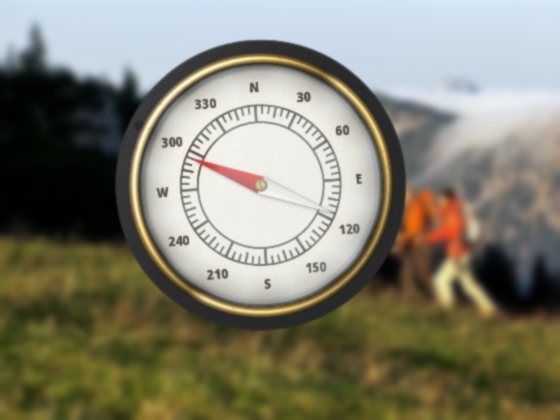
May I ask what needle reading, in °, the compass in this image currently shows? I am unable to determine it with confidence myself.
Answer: 295 °
